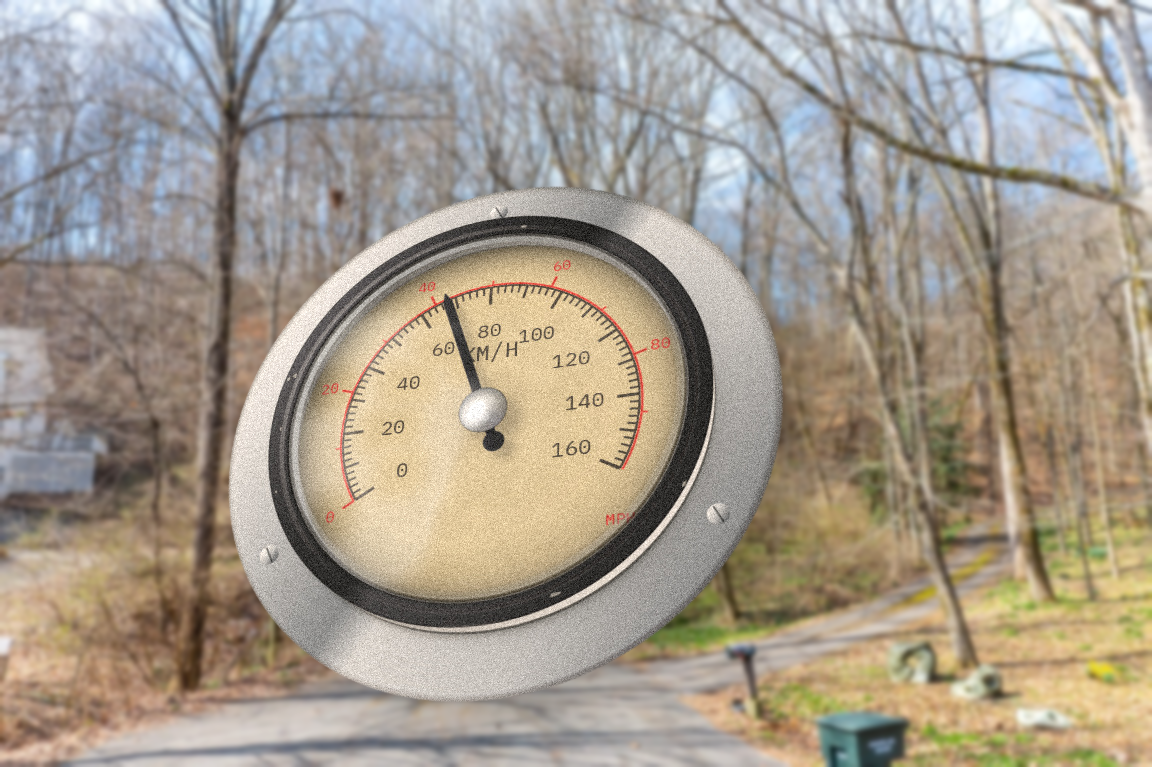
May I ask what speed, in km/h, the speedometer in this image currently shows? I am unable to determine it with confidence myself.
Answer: 68 km/h
